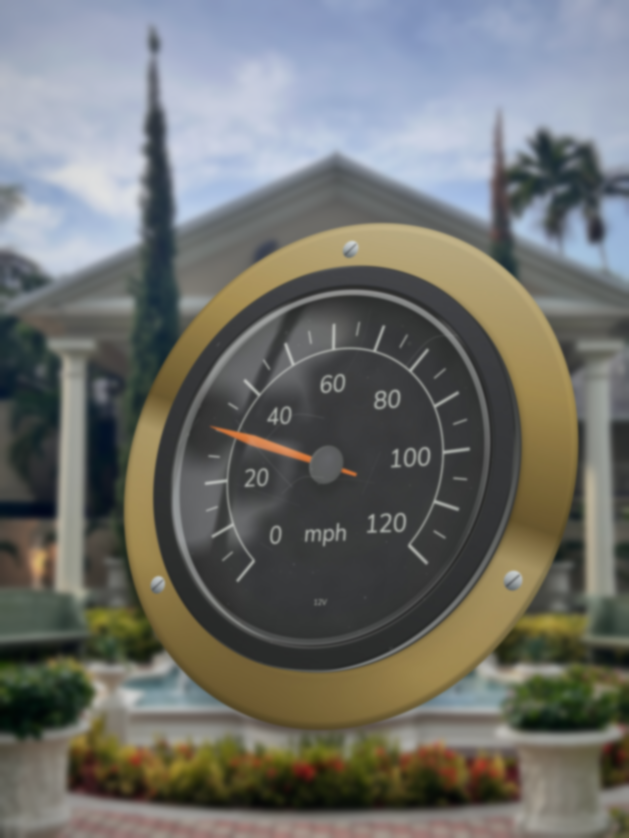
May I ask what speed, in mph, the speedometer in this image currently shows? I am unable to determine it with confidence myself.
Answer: 30 mph
